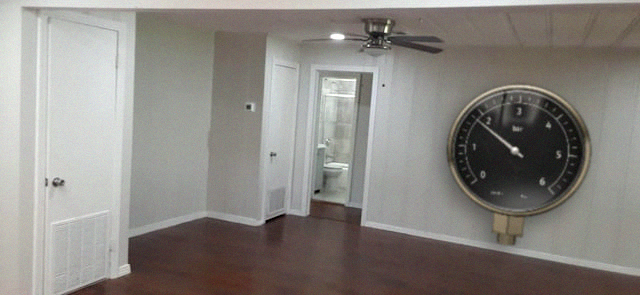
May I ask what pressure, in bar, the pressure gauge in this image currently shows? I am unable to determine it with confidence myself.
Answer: 1.8 bar
